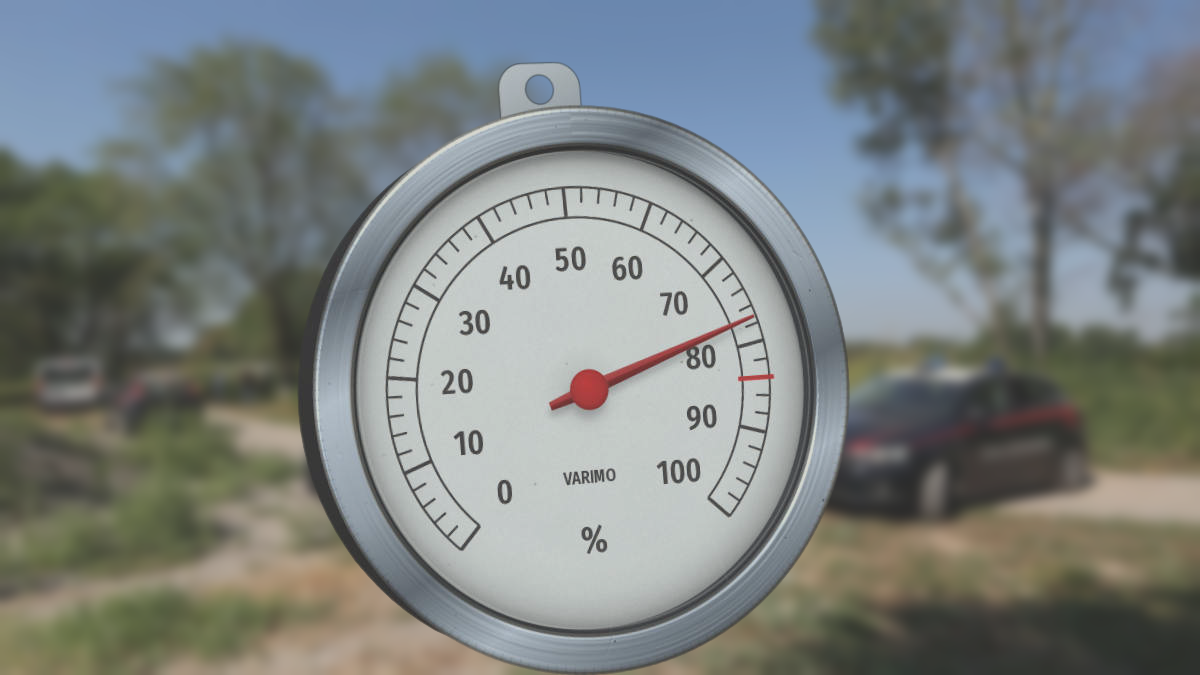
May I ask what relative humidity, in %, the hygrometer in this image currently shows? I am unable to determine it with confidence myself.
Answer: 77 %
